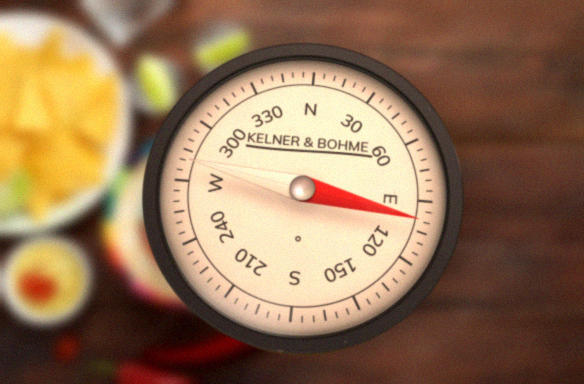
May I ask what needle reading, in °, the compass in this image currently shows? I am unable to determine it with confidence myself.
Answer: 100 °
